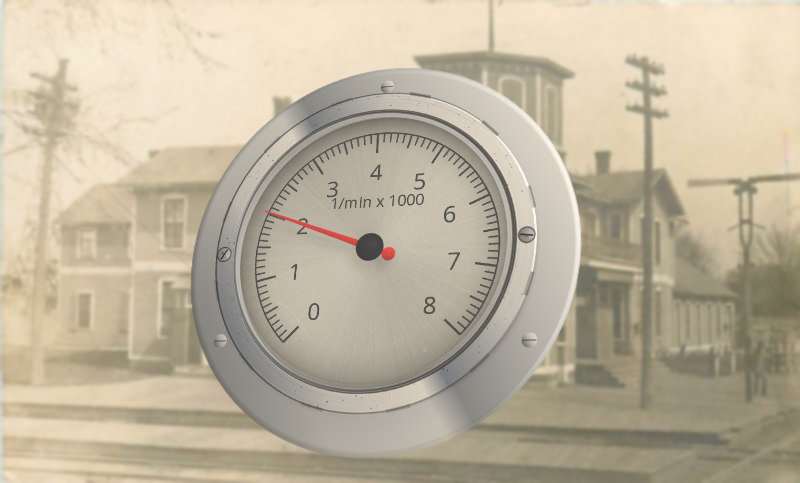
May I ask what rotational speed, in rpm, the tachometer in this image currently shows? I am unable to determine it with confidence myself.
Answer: 2000 rpm
